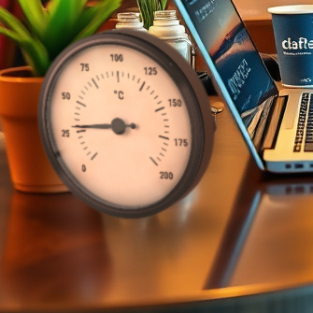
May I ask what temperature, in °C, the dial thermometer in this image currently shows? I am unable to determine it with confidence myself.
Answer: 30 °C
